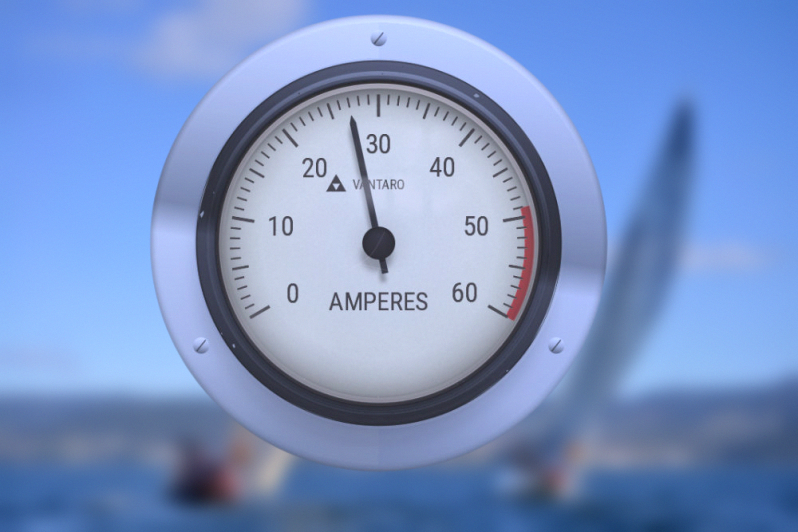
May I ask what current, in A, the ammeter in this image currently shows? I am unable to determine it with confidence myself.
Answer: 27 A
